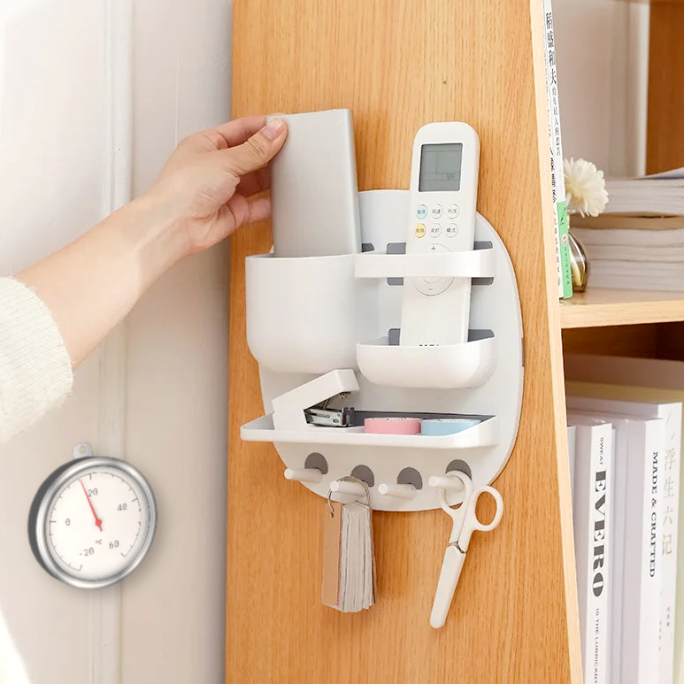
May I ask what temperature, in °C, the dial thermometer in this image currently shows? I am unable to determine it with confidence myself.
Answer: 16 °C
